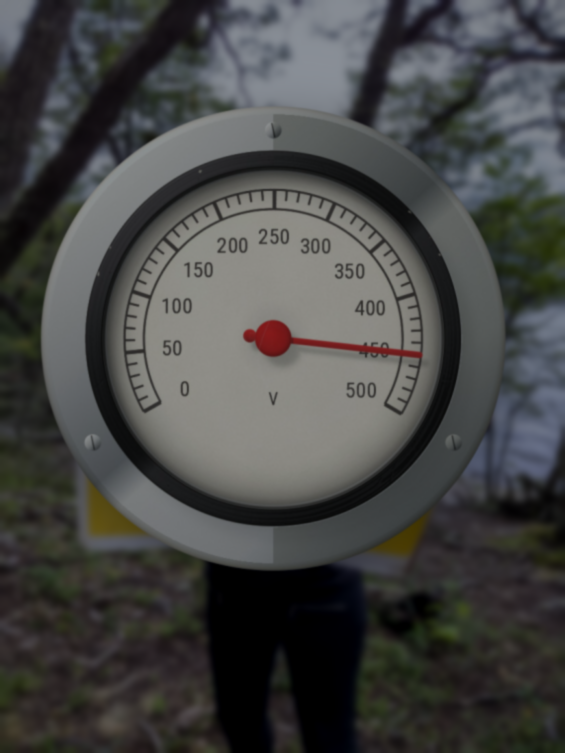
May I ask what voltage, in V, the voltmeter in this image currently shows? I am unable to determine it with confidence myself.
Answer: 450 V
